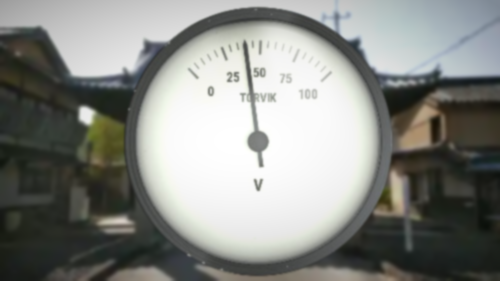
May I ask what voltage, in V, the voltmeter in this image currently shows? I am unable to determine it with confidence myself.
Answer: 40 V
